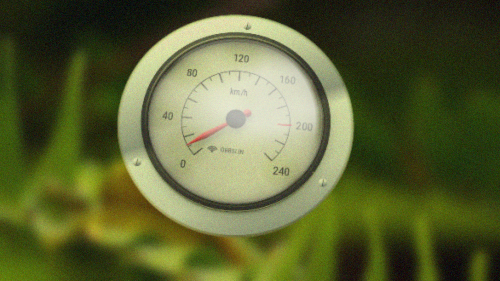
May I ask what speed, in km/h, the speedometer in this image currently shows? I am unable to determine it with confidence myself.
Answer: 10 km/h
